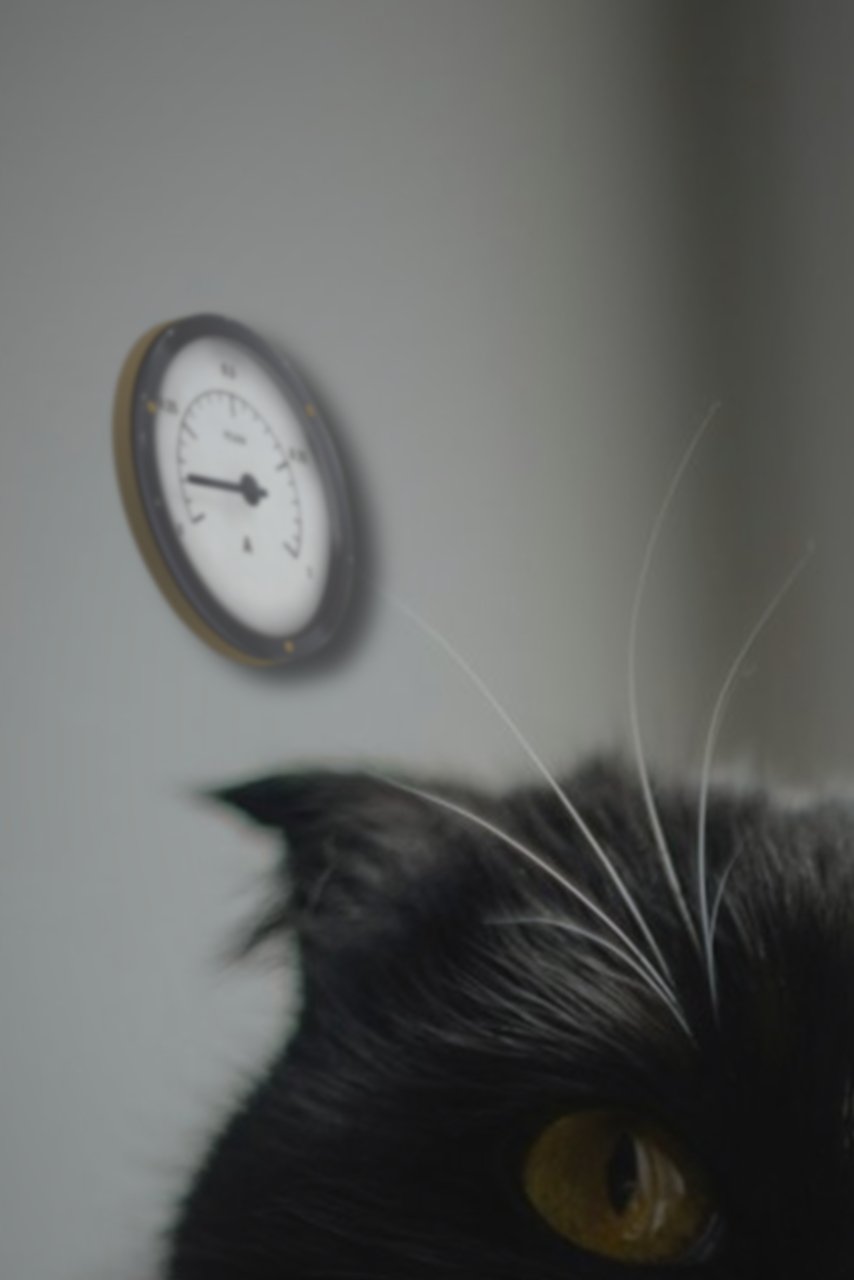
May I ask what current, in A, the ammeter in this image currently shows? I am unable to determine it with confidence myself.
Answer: 0.1 A
